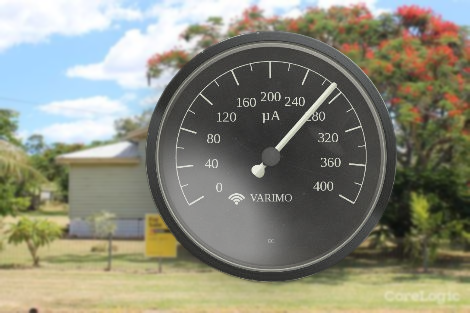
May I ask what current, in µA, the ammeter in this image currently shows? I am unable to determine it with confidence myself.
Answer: 270 µA
